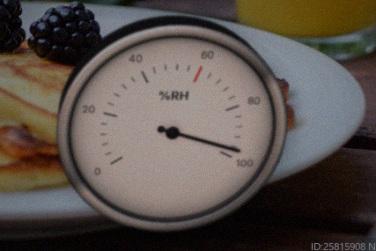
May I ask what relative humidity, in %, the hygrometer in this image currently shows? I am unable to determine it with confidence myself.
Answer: 96 %
